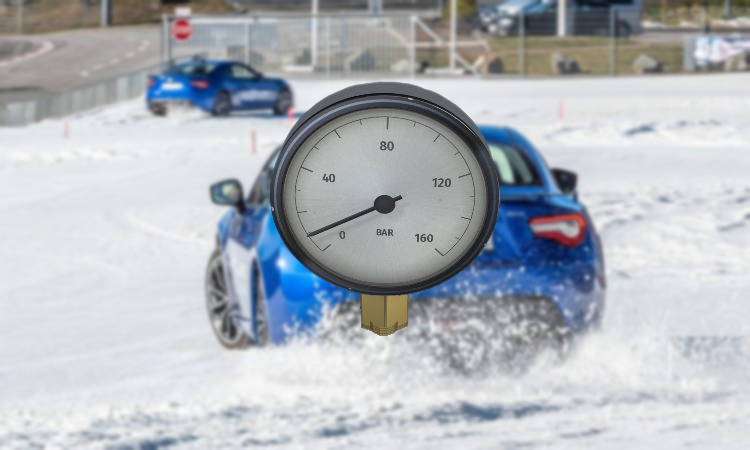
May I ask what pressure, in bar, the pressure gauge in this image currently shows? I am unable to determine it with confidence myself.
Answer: 10 bar
